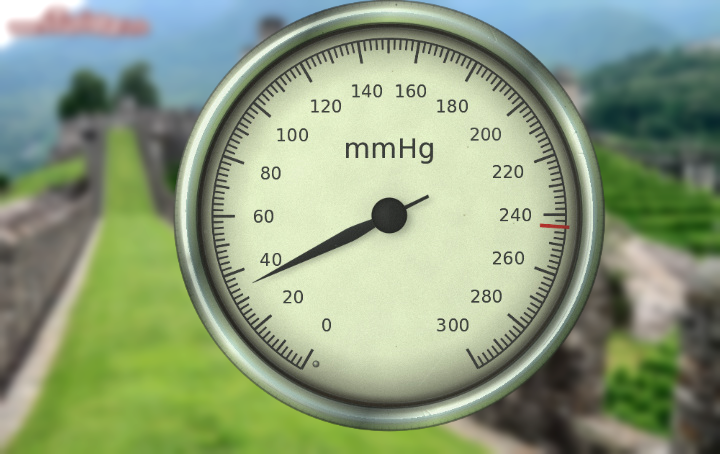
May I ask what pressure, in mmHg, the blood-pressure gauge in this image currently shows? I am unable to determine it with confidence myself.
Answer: 34 mmHg
